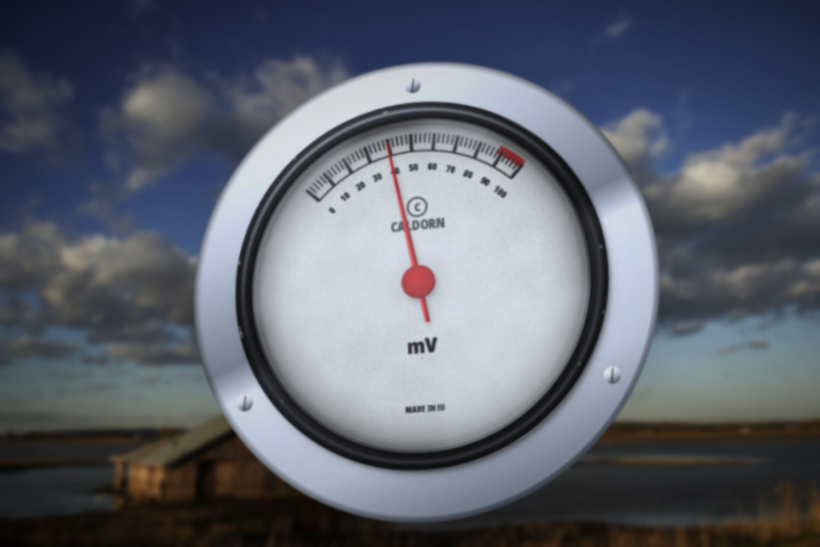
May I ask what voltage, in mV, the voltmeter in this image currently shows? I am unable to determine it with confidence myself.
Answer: 40 mV
